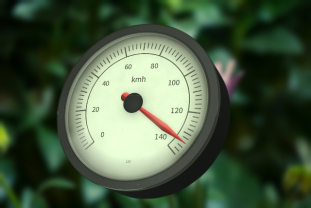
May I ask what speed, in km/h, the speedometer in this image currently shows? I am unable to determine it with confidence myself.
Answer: 134 km/h
